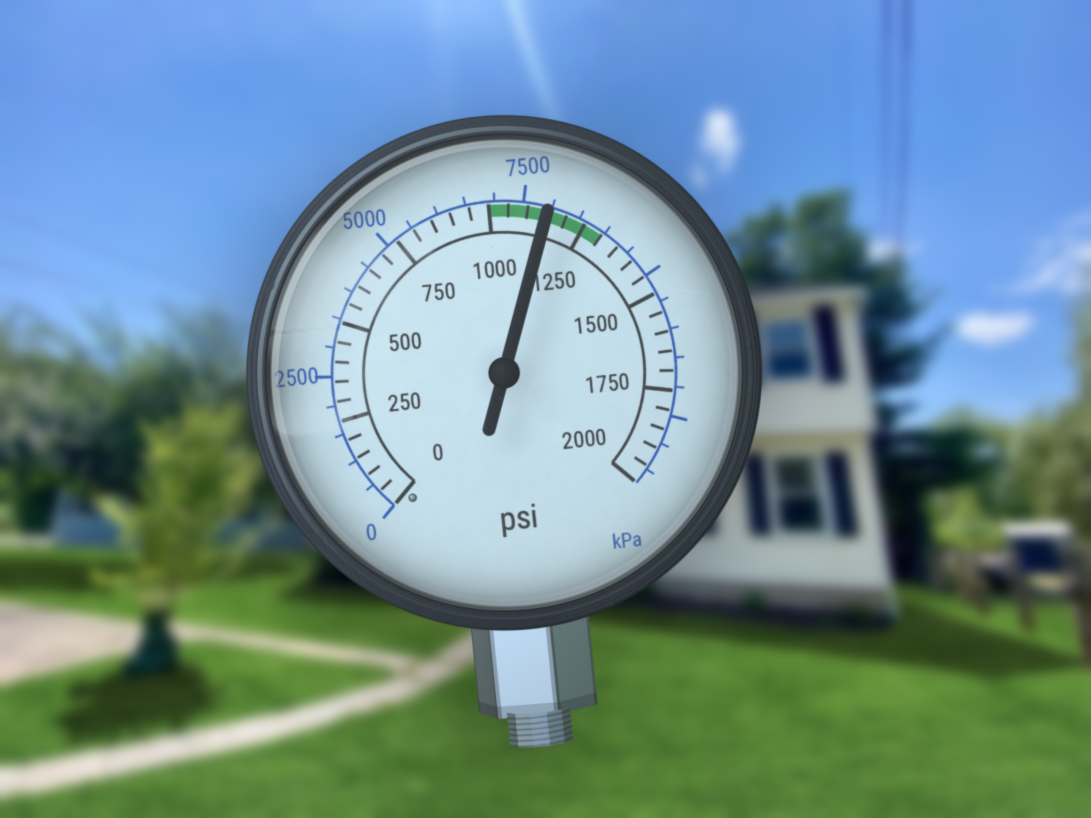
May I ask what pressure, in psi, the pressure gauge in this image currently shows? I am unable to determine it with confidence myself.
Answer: 1150 psi
